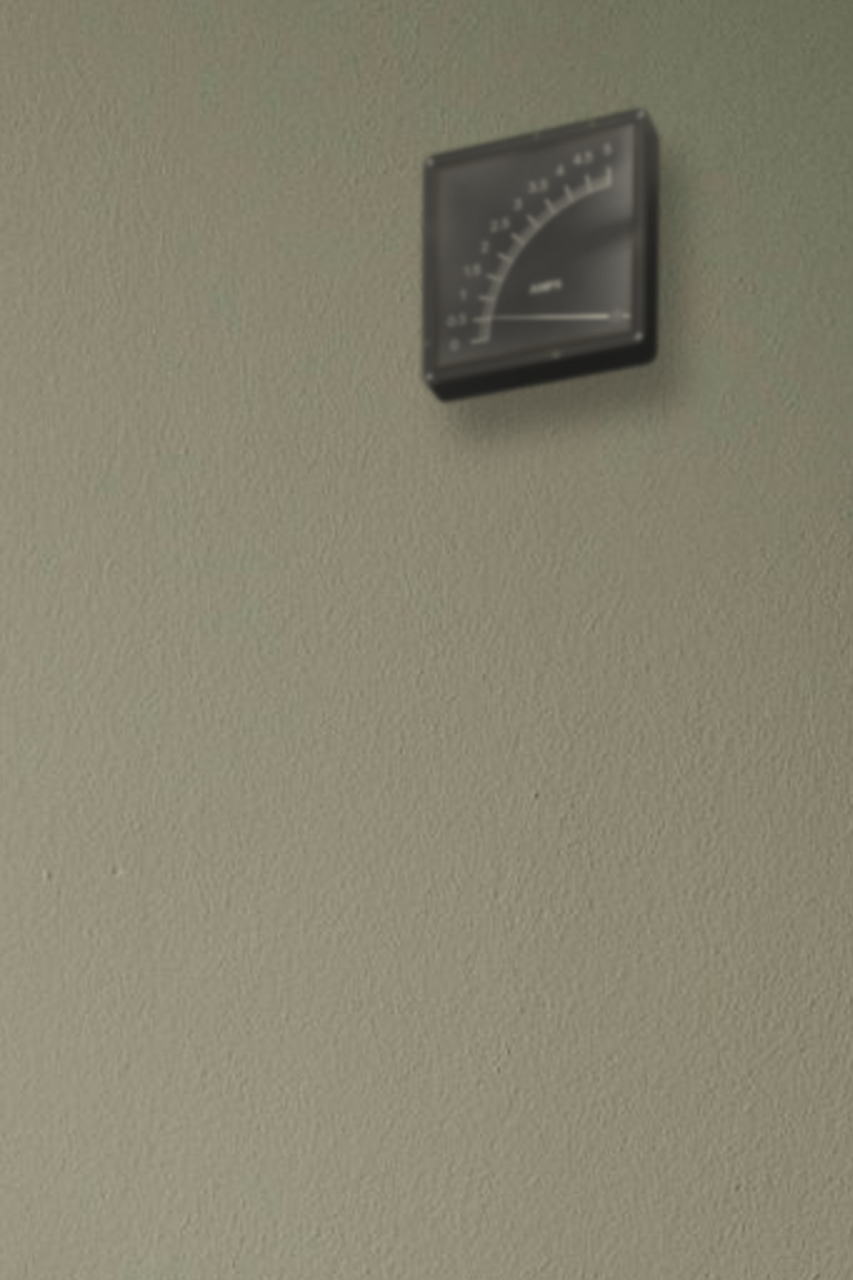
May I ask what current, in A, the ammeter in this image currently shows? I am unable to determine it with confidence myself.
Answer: 0.5 A
